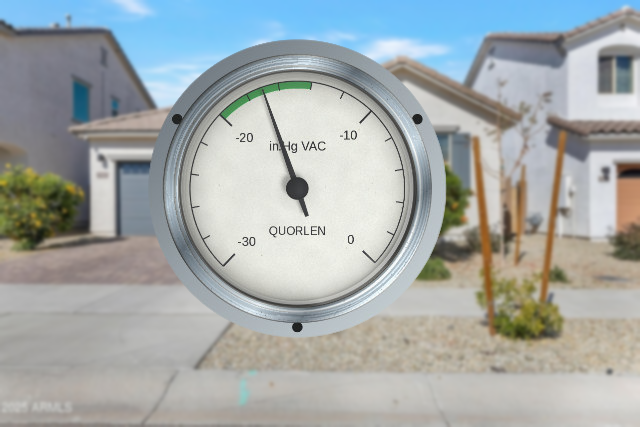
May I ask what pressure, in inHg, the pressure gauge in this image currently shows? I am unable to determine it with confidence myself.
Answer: -17 inHg
